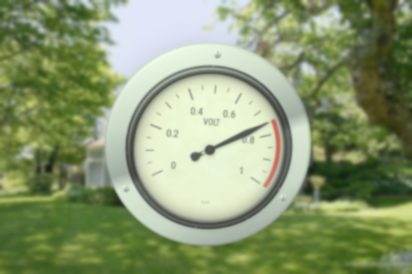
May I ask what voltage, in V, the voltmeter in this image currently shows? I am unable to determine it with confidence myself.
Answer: 0.75 V
